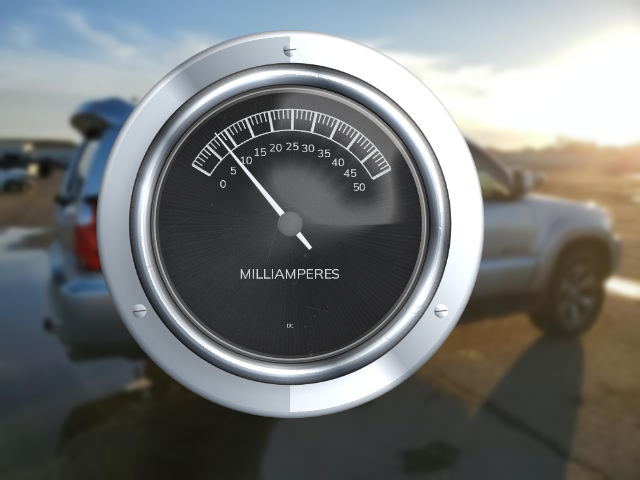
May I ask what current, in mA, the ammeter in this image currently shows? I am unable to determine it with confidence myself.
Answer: 8 mA
